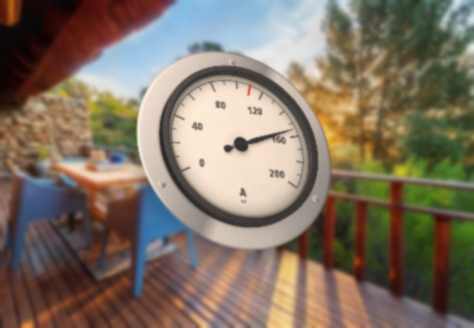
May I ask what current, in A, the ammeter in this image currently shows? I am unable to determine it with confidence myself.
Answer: 155 A
